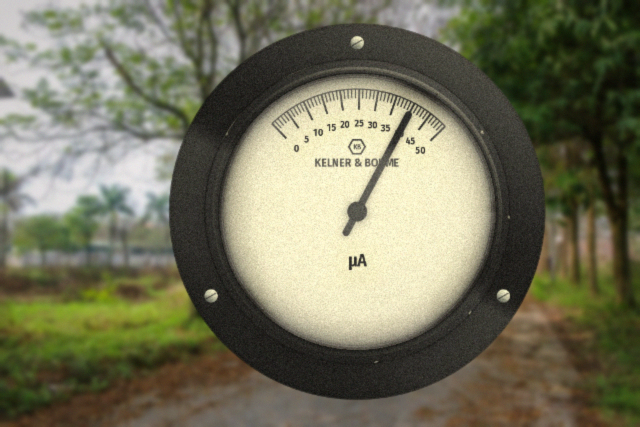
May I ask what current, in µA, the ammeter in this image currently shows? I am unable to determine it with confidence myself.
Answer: 40 µA
